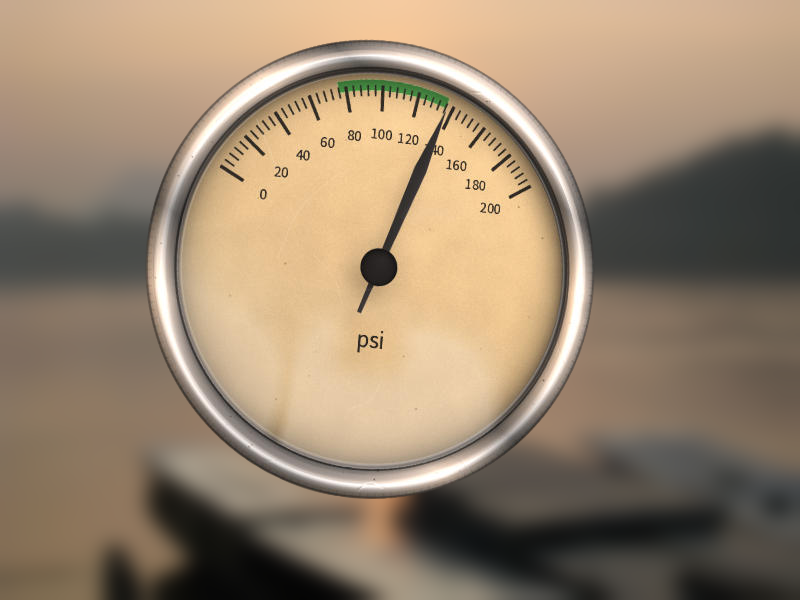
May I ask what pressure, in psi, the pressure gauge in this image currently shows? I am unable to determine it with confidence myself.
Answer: 136 psi
